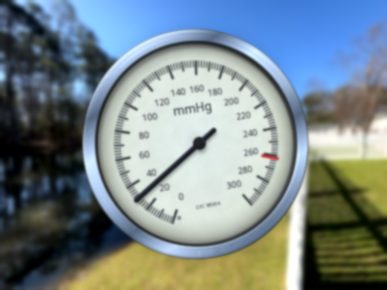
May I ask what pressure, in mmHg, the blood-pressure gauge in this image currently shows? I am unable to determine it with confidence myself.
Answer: 30 mmHg
